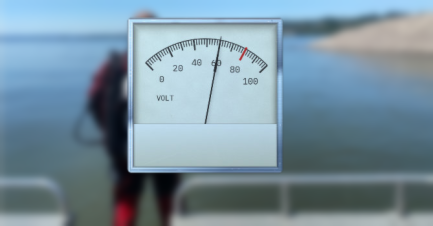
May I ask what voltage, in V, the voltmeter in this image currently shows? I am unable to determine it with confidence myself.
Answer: 60 V
